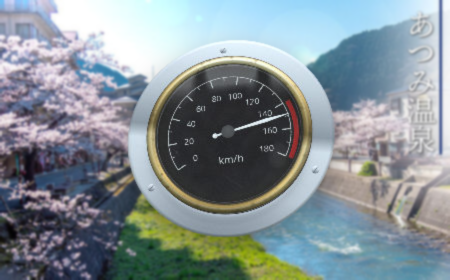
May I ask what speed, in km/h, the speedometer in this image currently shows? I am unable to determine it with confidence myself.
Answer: 150 km/h
